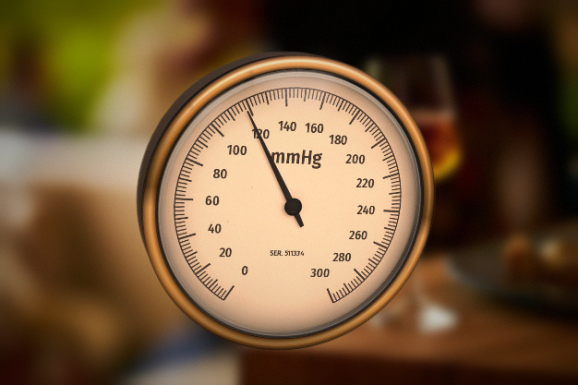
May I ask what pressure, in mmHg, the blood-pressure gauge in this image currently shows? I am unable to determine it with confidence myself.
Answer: 118 mmHg
